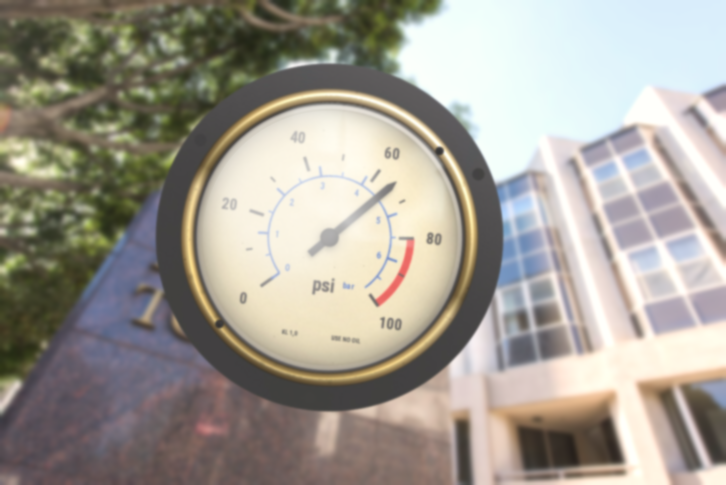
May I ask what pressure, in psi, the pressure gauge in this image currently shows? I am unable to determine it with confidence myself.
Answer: 65 psi
